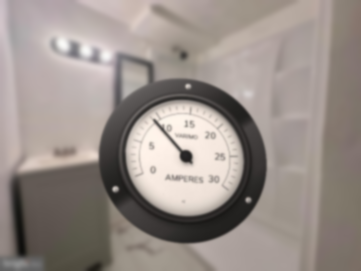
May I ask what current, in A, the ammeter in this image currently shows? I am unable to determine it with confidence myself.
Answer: 9 A
